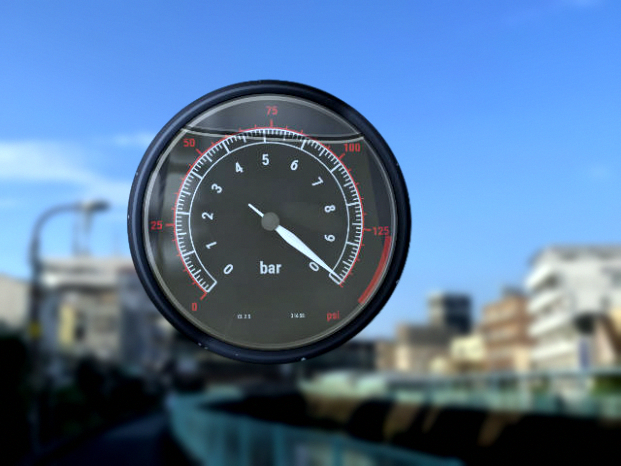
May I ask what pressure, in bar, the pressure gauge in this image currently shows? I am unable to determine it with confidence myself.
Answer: 9.9 bar
